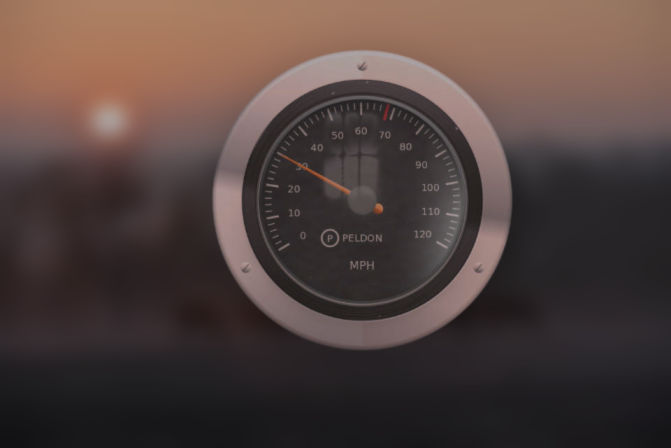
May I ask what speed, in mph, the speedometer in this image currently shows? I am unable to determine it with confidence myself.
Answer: 30 mph
